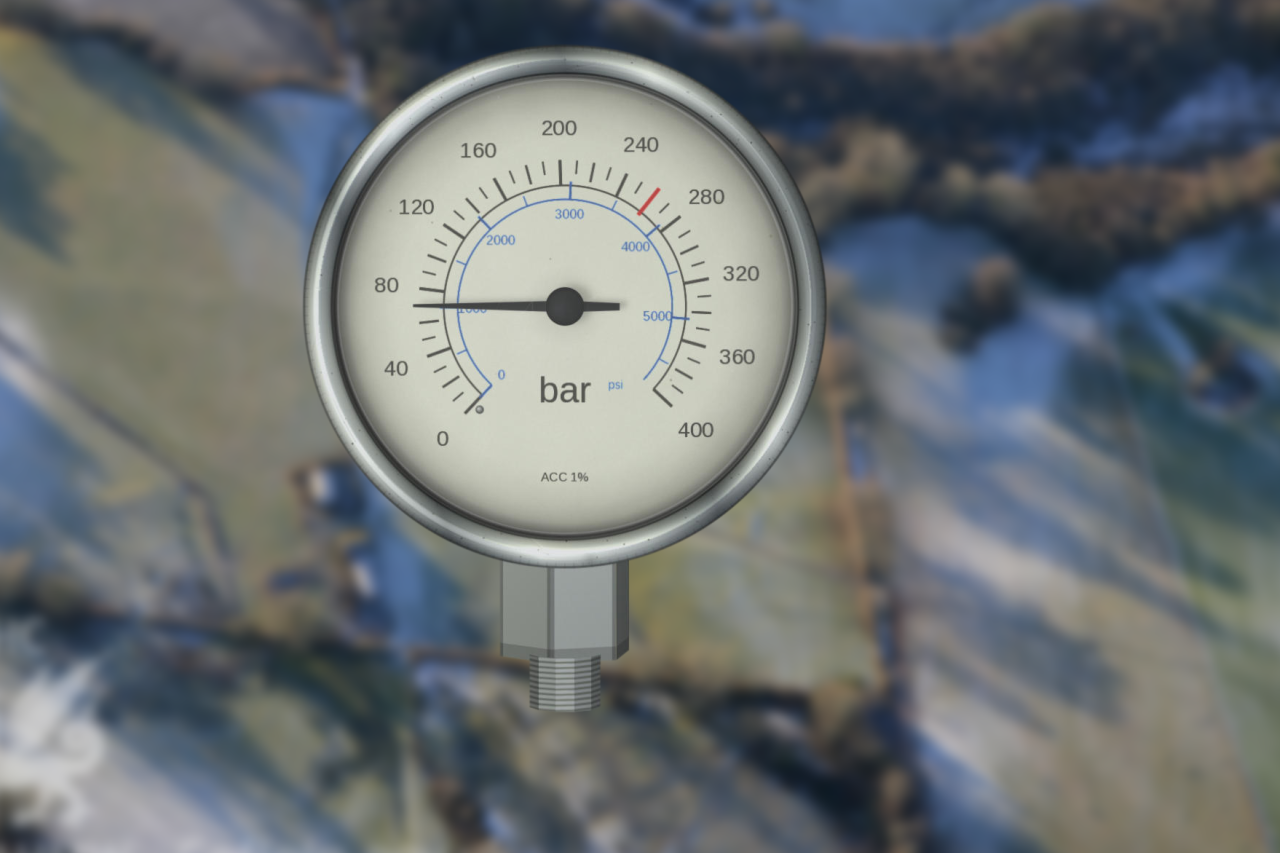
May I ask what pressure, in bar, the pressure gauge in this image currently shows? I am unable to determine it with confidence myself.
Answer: 70 bar
